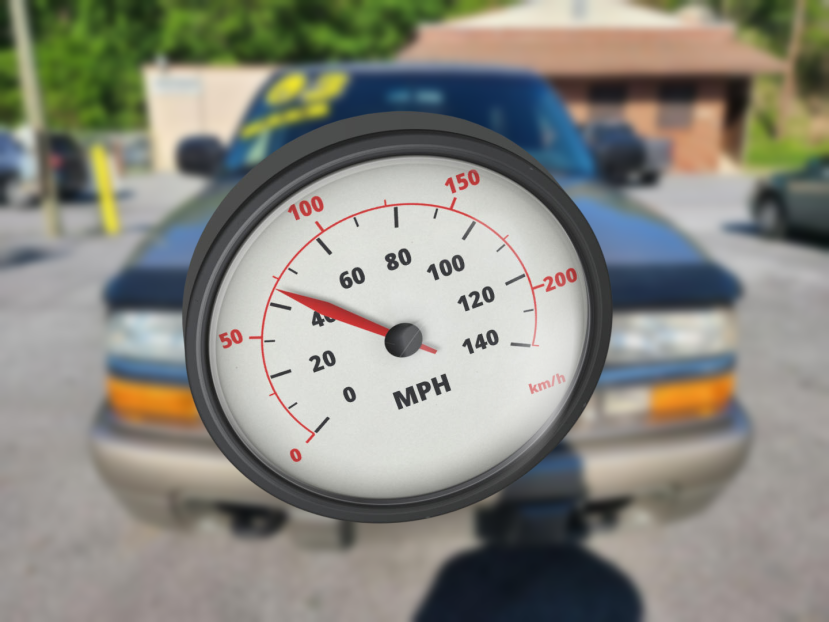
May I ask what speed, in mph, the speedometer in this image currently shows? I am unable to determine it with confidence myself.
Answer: 45 mph
